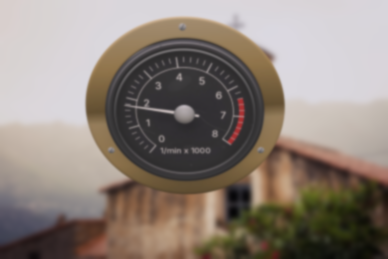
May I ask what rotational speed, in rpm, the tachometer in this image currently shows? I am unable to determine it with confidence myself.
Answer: 1800 rpm
